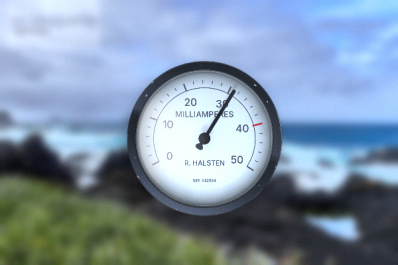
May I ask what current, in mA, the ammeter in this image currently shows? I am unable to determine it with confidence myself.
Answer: 31 mA
